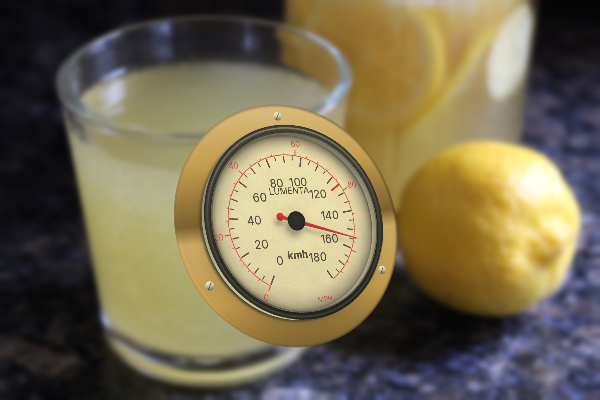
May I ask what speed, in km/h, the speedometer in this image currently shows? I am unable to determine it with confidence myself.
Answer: 155 km/h
